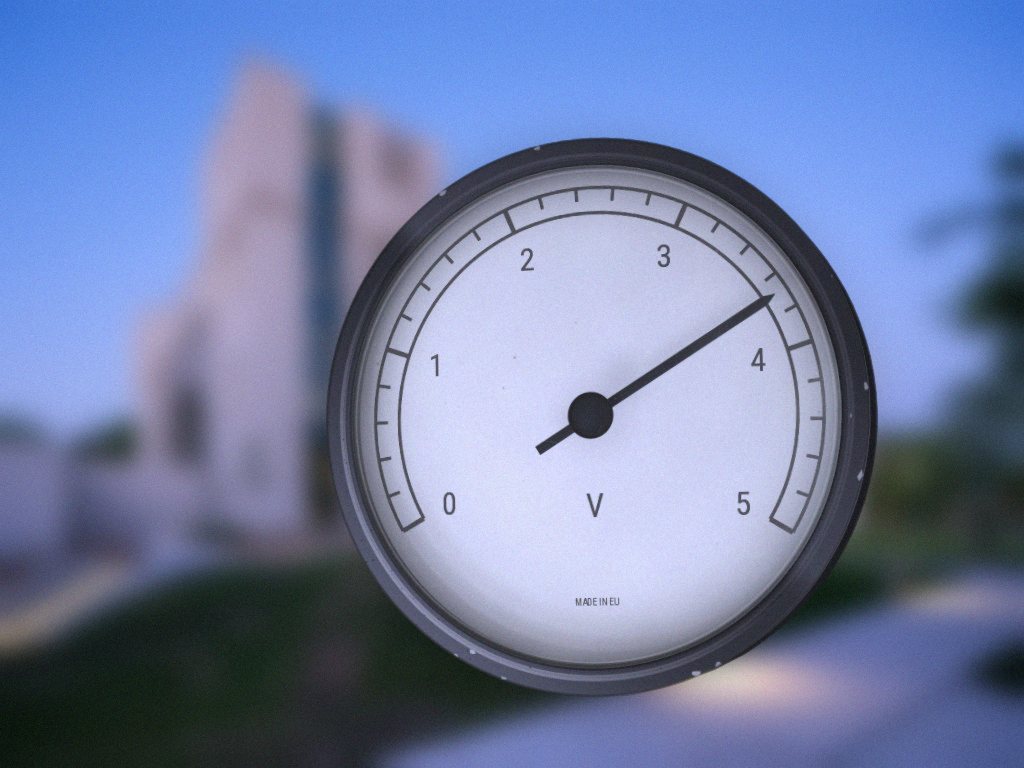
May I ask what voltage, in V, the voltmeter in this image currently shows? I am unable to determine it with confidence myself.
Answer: 3.7 V
